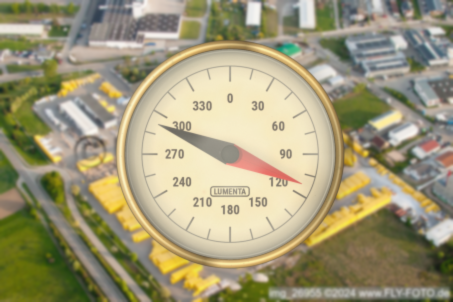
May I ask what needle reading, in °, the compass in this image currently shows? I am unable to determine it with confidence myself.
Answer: 112.5 °
